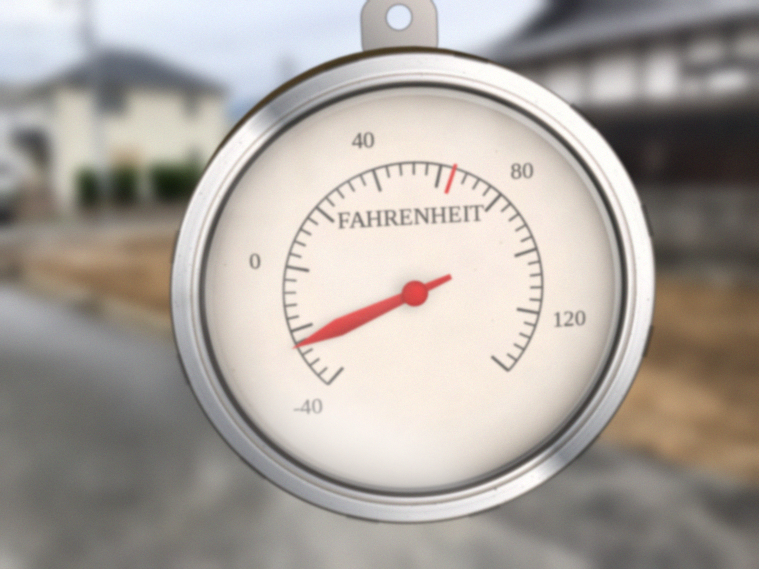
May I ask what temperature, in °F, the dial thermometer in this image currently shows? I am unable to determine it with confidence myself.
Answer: -24 °F
